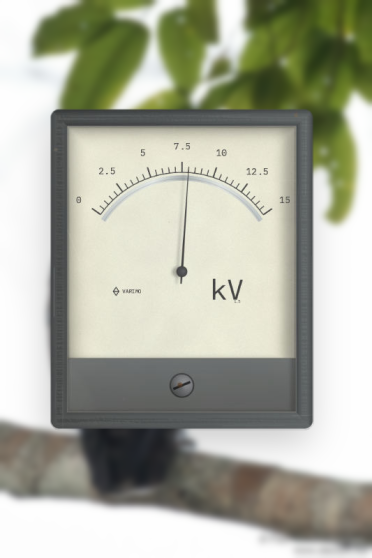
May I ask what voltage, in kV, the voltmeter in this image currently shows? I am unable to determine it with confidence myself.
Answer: 8 kV
